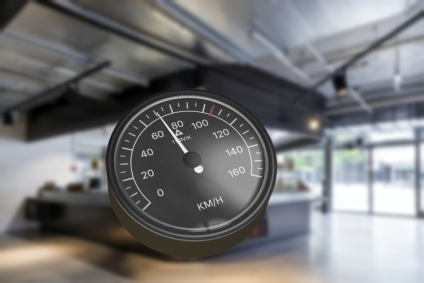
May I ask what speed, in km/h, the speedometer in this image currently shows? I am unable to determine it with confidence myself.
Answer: 70 km/h
